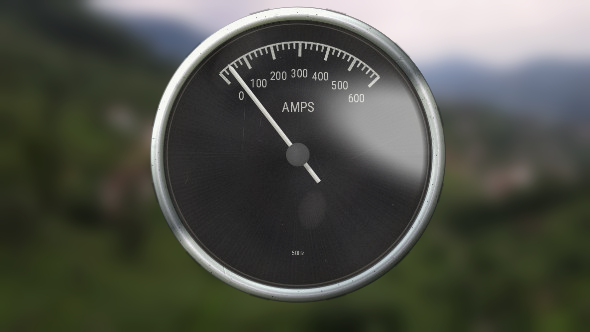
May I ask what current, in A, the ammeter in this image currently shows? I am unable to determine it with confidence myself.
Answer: 40 A
